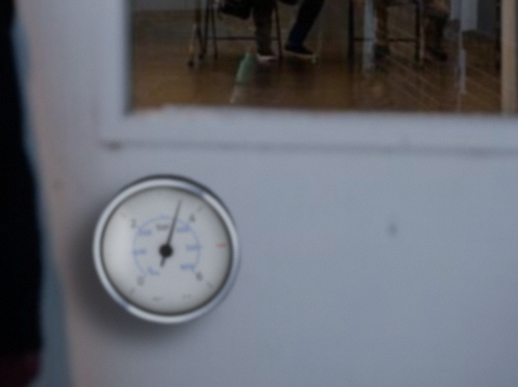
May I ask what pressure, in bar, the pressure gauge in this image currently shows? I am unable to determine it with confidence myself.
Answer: 3.5 bar
